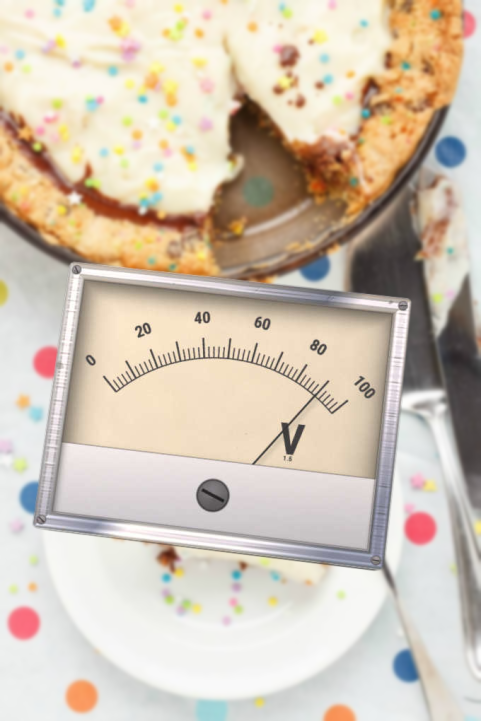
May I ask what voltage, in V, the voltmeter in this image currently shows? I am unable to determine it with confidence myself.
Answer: 90 V
